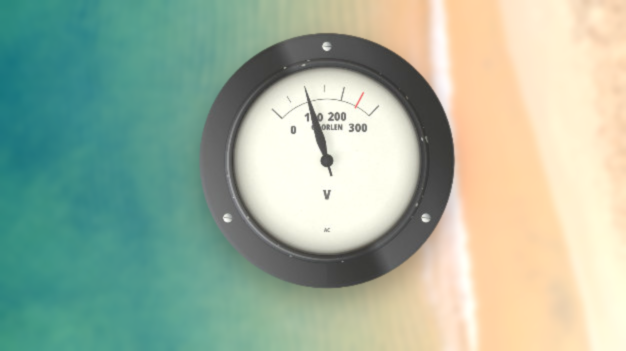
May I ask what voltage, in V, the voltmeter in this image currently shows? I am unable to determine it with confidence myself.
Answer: 100 V
